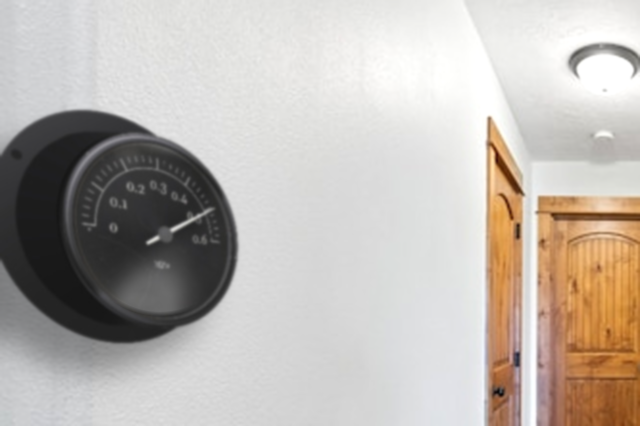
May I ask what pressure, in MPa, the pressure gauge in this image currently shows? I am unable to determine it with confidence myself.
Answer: 0.5 MPa
